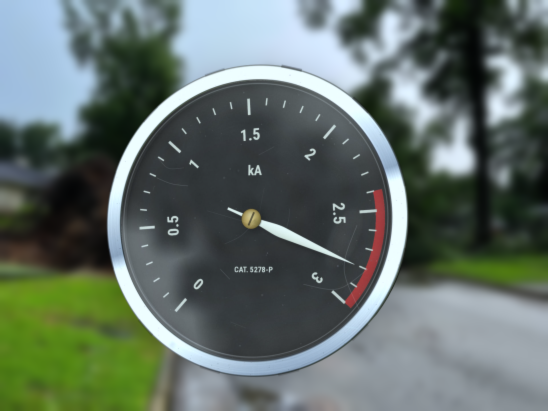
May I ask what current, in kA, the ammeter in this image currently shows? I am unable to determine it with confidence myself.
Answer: 2.8 kA
